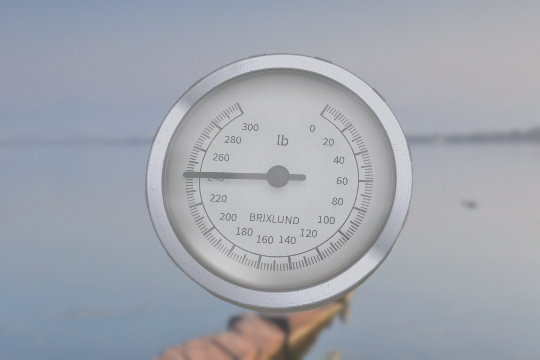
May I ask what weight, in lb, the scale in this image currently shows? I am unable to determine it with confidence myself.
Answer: 240 lb
